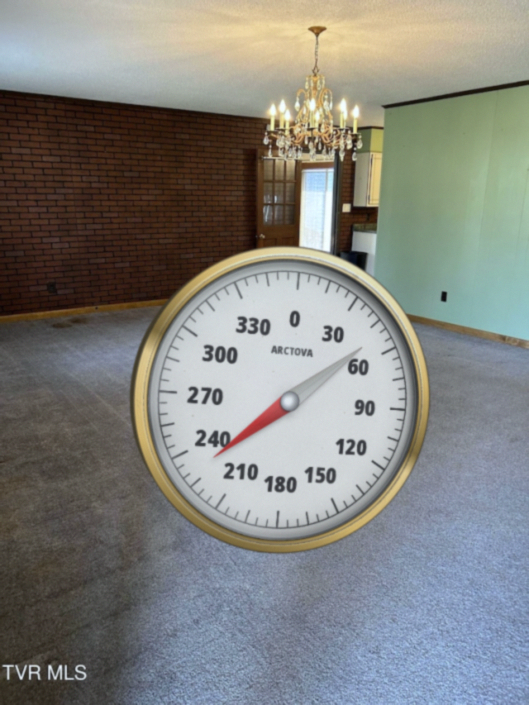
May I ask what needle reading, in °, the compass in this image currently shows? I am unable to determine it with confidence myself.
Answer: 230 °
